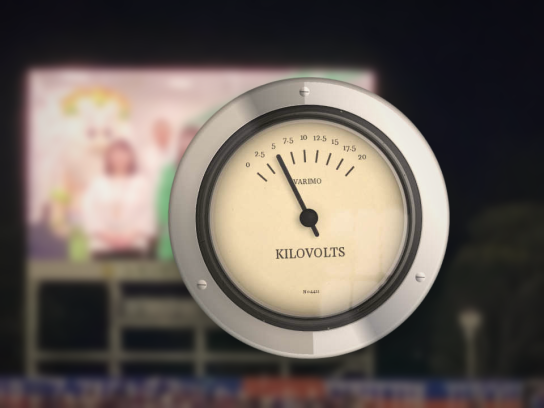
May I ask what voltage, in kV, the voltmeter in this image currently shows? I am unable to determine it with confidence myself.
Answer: 5 kV
